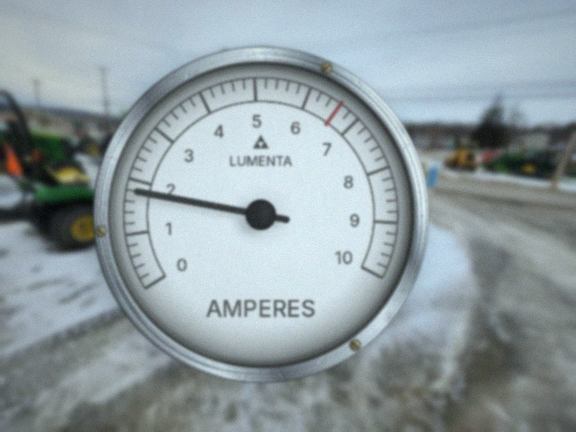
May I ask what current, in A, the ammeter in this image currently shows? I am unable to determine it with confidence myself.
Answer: 1.8 A
